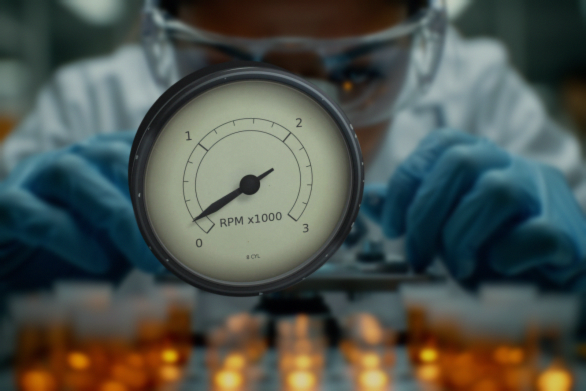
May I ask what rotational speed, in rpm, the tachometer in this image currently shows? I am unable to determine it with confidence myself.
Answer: 200 rpm
